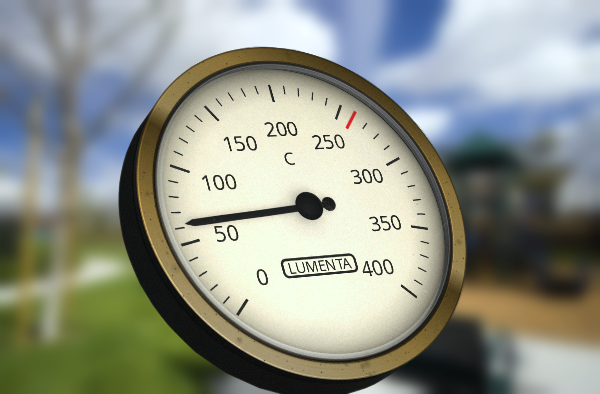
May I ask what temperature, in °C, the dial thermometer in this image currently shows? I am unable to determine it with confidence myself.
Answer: 60 °C
